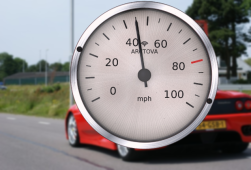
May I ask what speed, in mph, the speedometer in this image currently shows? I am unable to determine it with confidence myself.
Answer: 45 mph
